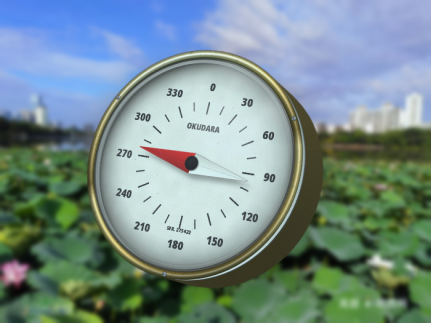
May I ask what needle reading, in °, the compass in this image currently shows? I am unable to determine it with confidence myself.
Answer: 277.5 °
